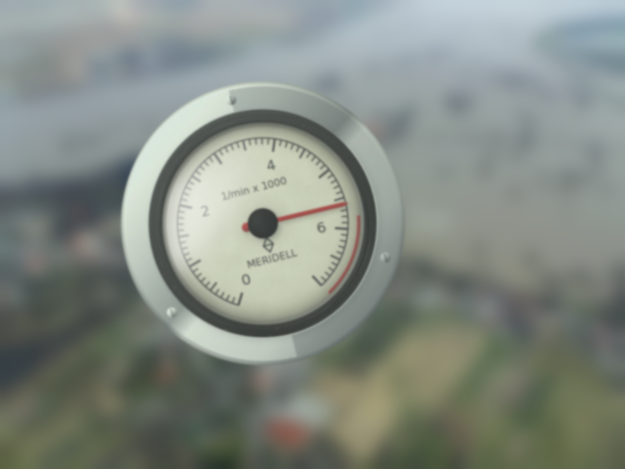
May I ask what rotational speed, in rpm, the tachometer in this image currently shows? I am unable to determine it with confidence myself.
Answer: 5600 rpm
